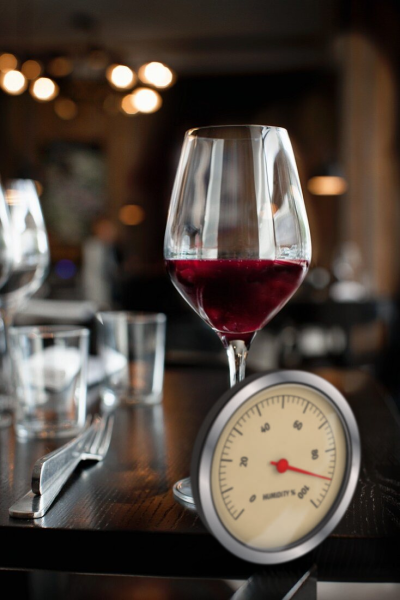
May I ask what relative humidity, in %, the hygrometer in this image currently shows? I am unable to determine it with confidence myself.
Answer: 90 %
